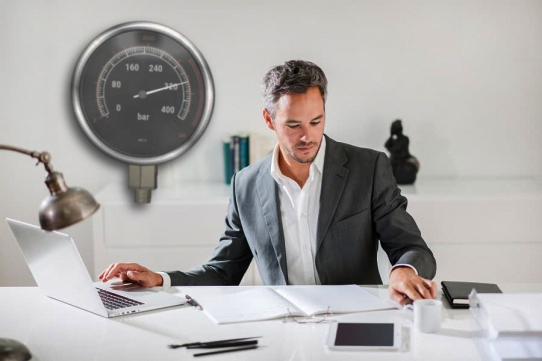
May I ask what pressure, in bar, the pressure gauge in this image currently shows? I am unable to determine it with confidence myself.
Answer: 320 bar
